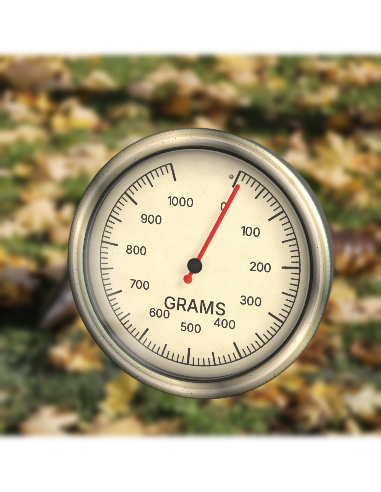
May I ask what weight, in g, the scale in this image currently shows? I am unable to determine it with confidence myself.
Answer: 10 g
